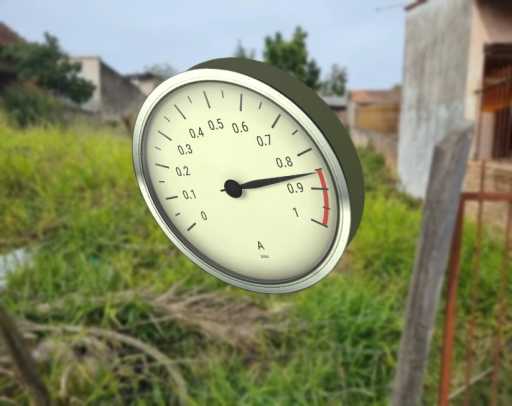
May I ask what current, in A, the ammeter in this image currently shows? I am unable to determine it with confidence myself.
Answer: 0.85 A
